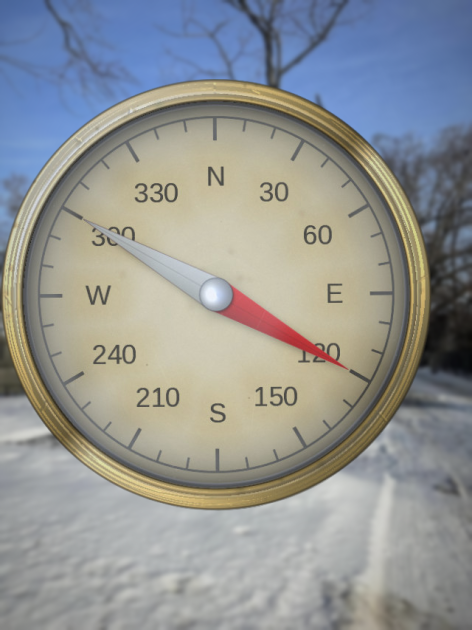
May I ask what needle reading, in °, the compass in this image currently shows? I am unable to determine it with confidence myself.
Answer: 120 °
